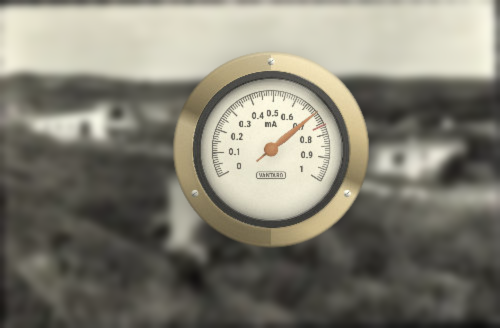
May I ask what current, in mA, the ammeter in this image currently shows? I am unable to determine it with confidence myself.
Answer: 0.7 mA
